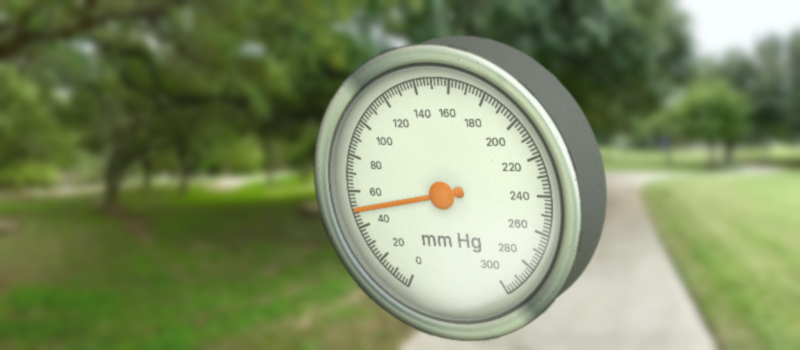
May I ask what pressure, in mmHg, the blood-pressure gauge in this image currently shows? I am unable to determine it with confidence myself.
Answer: 50 mmHg
